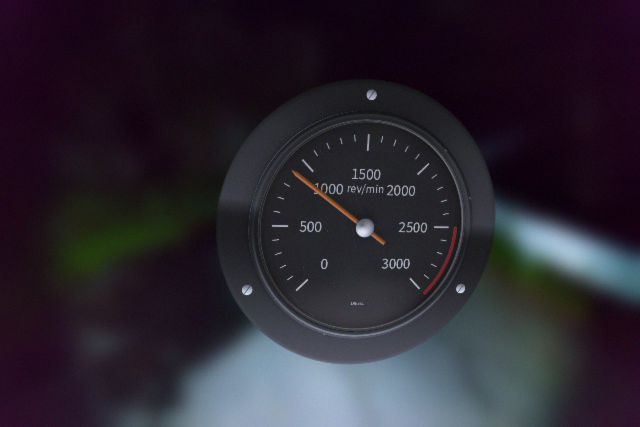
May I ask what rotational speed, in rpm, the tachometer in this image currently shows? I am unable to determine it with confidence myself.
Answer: 900 rpm
